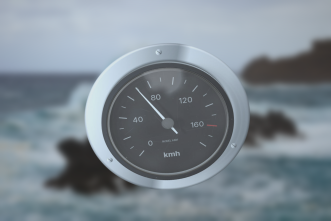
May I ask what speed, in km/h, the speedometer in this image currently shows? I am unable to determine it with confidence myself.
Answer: 70 km/h
